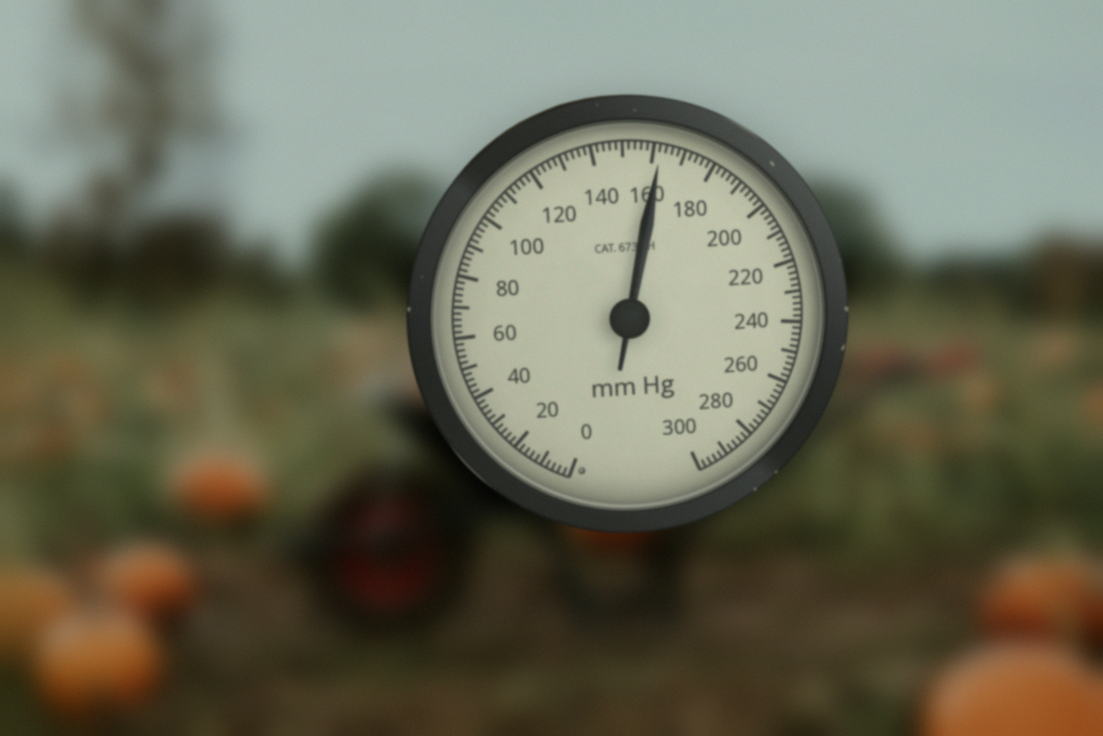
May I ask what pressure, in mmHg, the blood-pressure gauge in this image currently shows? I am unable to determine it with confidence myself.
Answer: 162 mmHg
